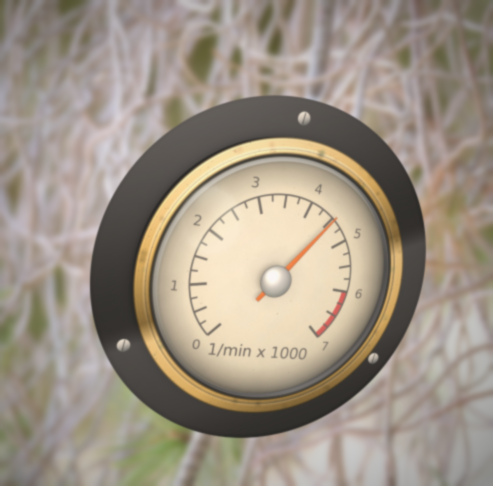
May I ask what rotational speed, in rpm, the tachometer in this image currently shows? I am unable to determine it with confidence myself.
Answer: 4500 rpm
